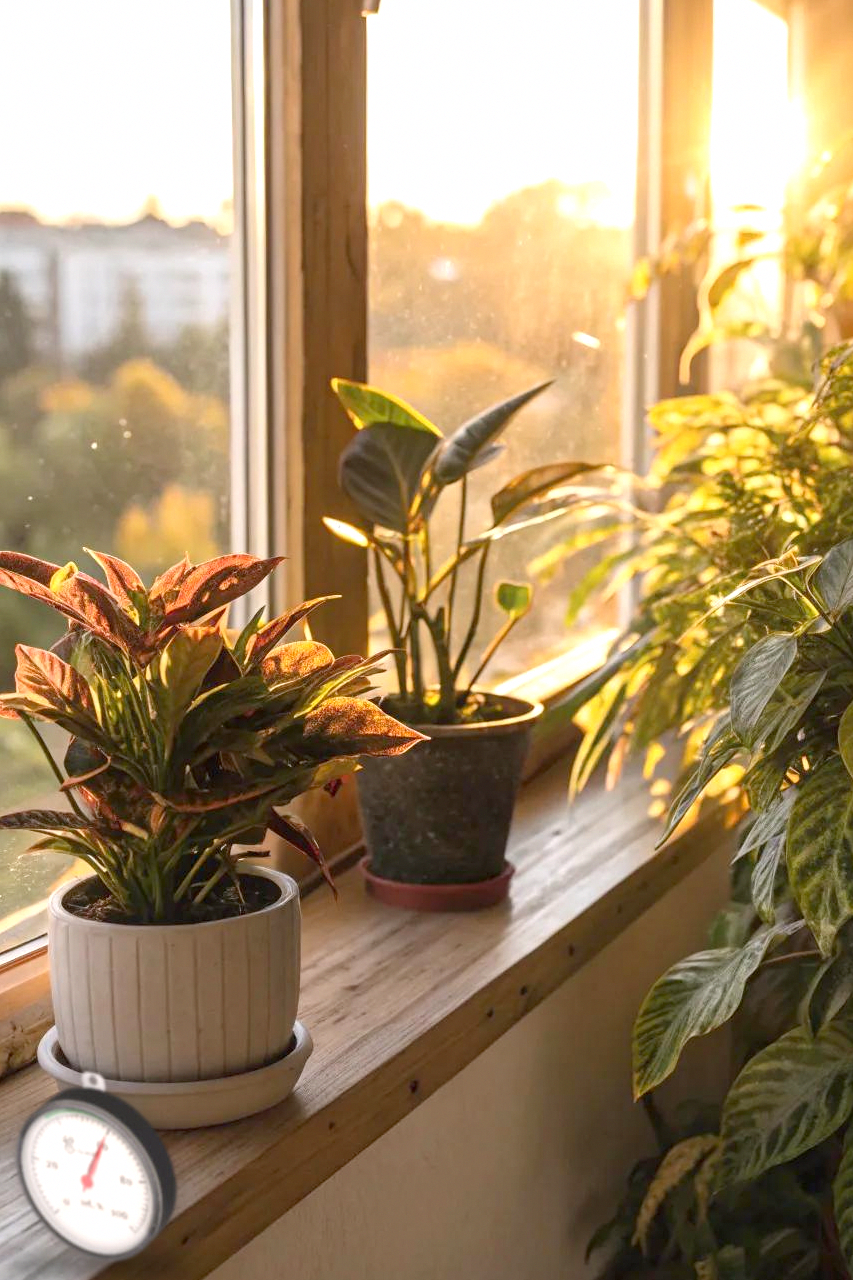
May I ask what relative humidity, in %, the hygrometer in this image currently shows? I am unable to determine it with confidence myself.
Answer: 60 %
